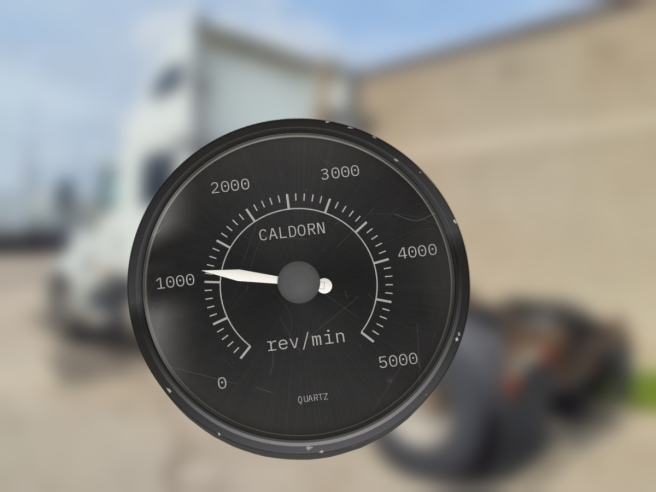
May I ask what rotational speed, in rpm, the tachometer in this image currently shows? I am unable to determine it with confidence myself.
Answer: 1100 rpm
